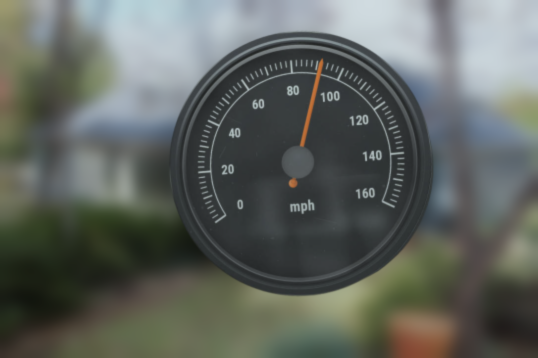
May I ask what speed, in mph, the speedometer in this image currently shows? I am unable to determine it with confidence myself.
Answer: 92 mph
